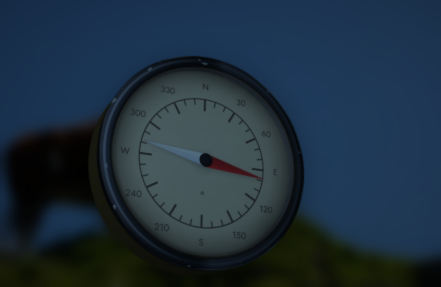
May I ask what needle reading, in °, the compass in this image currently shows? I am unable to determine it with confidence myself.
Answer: 100 °
